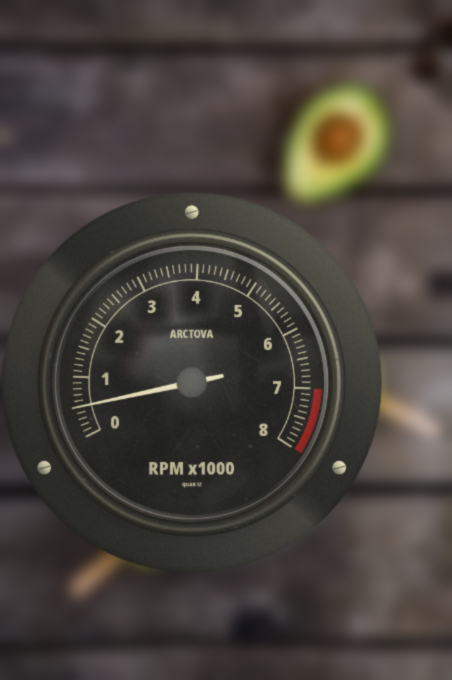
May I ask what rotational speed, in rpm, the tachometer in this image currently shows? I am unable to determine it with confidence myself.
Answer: 500 rpm
